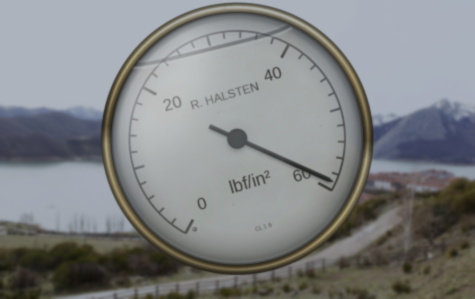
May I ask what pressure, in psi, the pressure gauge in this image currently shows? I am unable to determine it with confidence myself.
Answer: 59 psi
